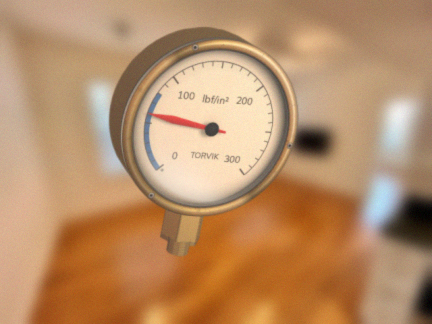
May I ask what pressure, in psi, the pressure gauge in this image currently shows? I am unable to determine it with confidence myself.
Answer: 60 psi
